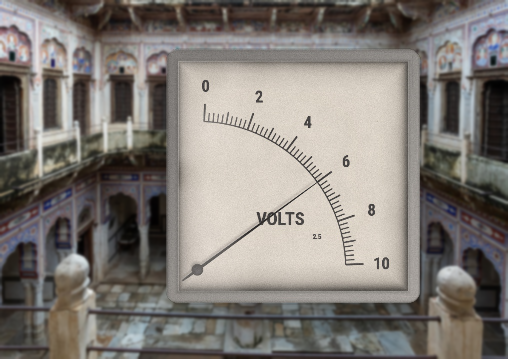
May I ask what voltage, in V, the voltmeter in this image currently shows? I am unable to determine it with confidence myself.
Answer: 6 V
